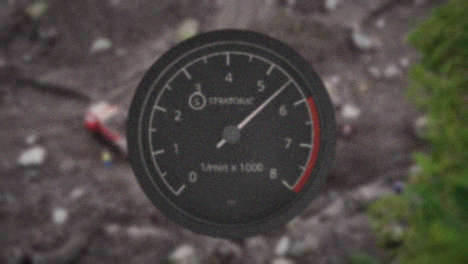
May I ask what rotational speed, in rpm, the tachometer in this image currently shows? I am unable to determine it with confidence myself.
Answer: 5500 rpm
